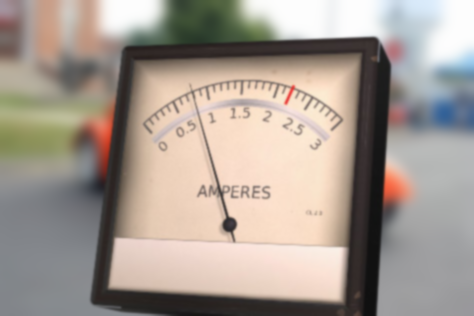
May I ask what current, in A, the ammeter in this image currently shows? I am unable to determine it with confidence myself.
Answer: 0.8 A
